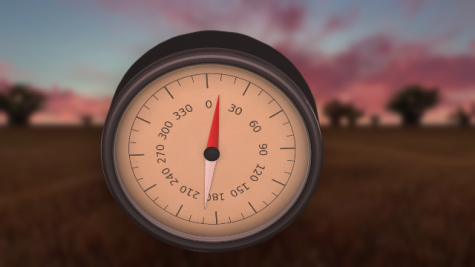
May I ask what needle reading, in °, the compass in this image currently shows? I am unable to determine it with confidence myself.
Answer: 10 °
